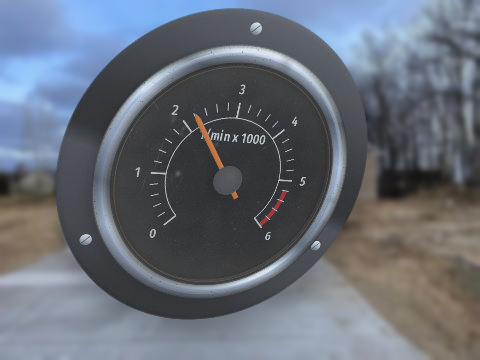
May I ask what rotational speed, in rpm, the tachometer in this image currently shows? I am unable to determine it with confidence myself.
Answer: 2200 rpm
